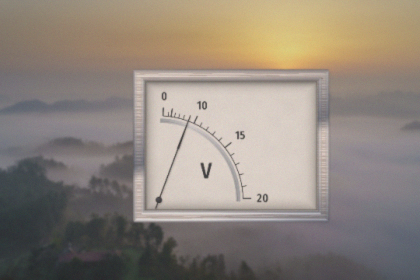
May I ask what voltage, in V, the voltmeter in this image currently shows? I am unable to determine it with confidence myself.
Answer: 9 V
